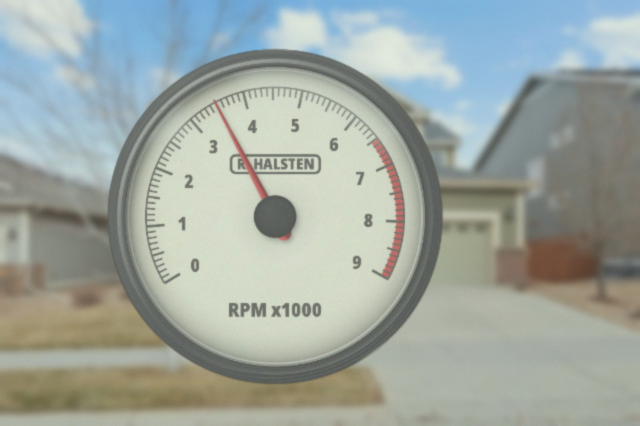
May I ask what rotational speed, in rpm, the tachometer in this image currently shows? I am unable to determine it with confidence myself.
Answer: 3500 rpm
